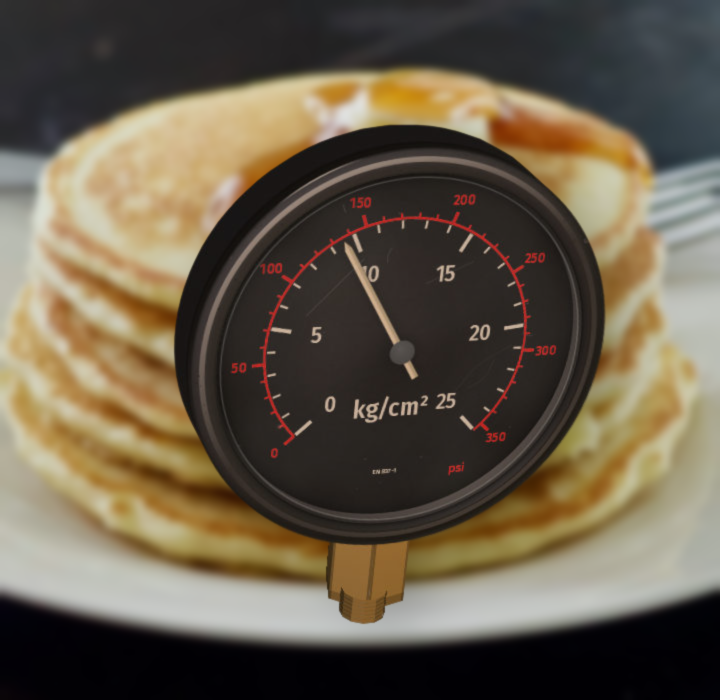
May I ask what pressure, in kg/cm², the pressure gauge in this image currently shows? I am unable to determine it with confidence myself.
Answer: 9.5 kg/cm²
